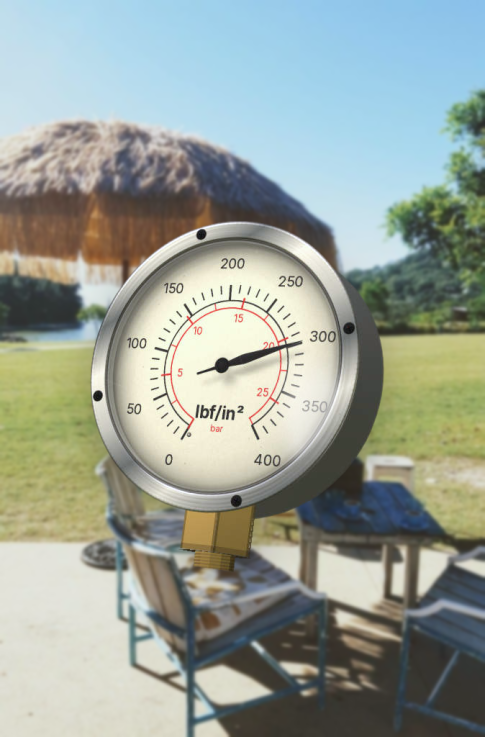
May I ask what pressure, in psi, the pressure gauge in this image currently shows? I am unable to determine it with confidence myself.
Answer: 300 psi
